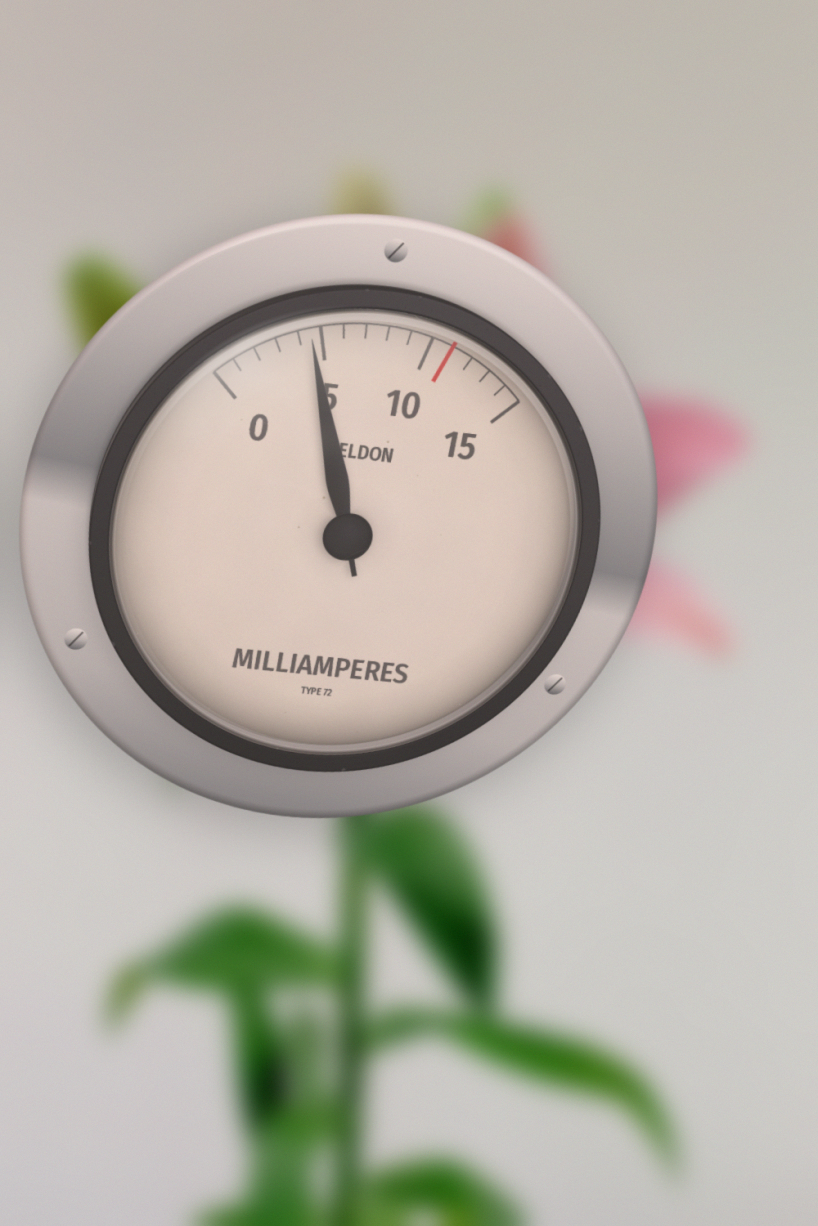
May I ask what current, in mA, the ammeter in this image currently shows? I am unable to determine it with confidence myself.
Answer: 4.5 mA
